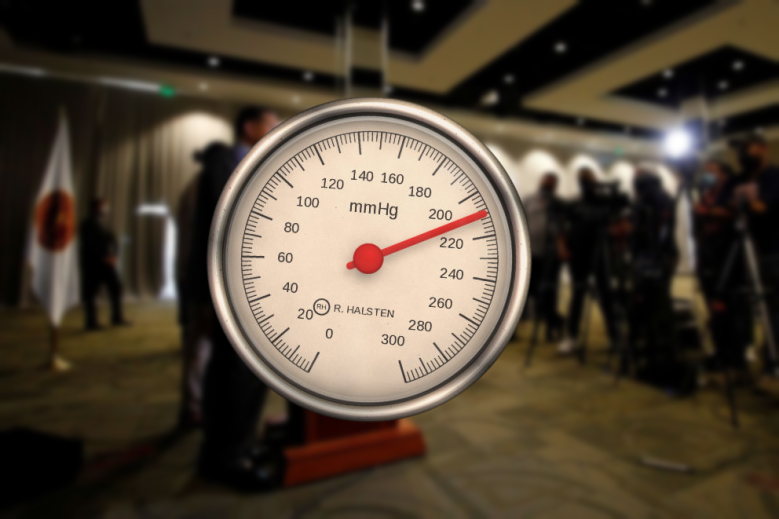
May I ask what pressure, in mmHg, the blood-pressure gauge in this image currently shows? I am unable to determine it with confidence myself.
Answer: 210 mmHg
